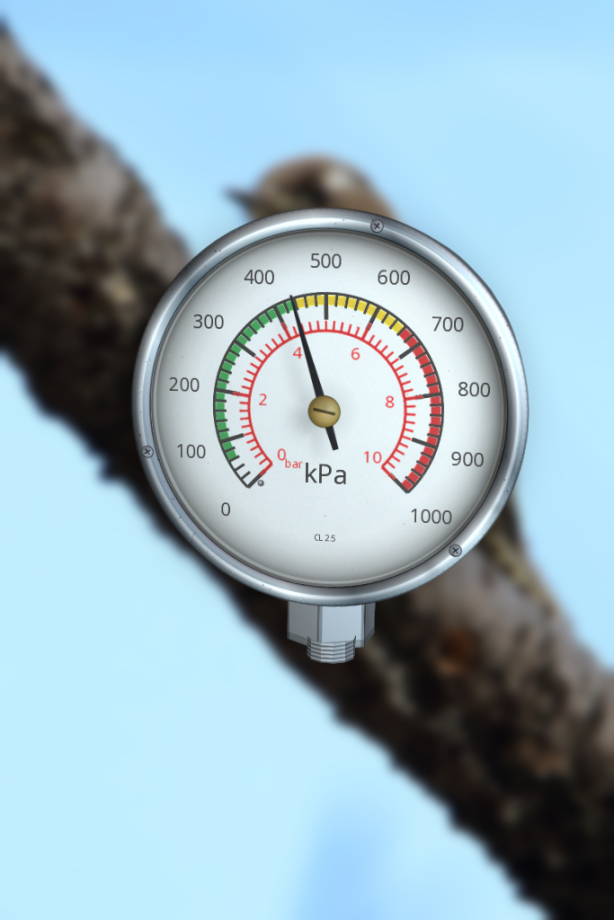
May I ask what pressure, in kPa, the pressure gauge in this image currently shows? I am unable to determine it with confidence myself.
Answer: 440 kPa
